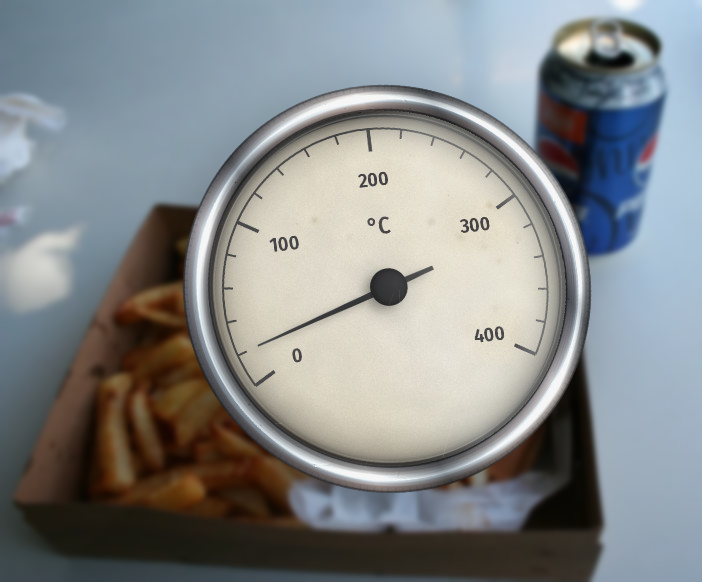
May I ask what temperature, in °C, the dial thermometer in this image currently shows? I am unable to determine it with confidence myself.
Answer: 20 °C
